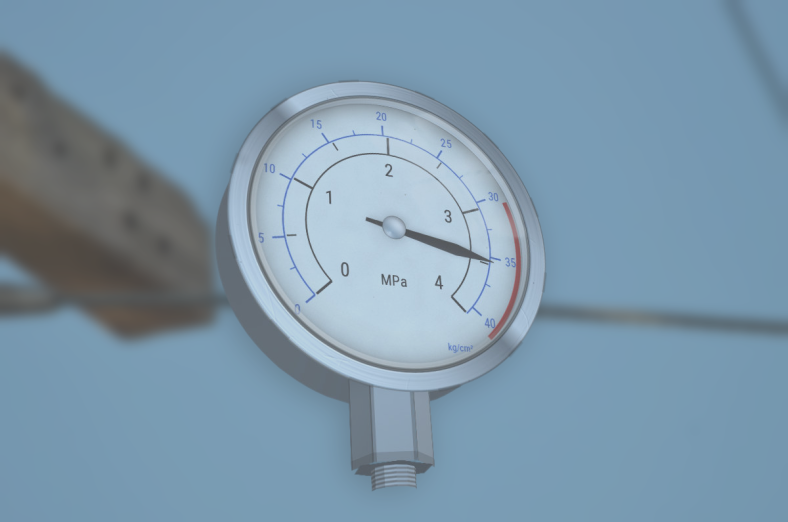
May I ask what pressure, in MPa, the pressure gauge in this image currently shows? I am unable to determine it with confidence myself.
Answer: 3.5 MPa
